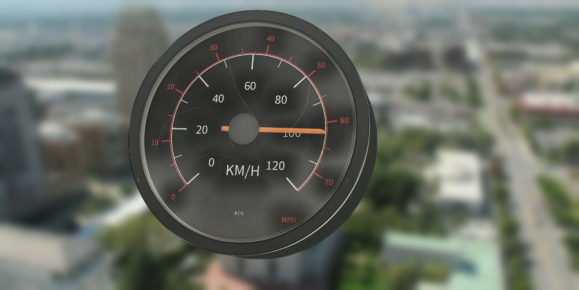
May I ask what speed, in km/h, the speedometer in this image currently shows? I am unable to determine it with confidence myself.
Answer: 100 km/h
